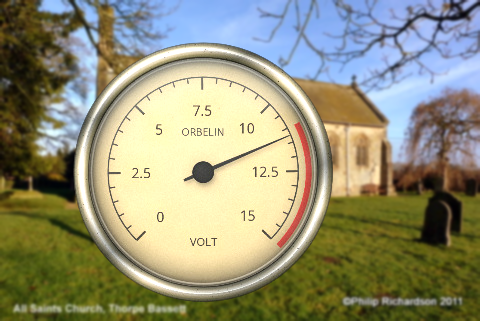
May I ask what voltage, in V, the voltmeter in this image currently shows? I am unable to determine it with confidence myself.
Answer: 11.25 V
